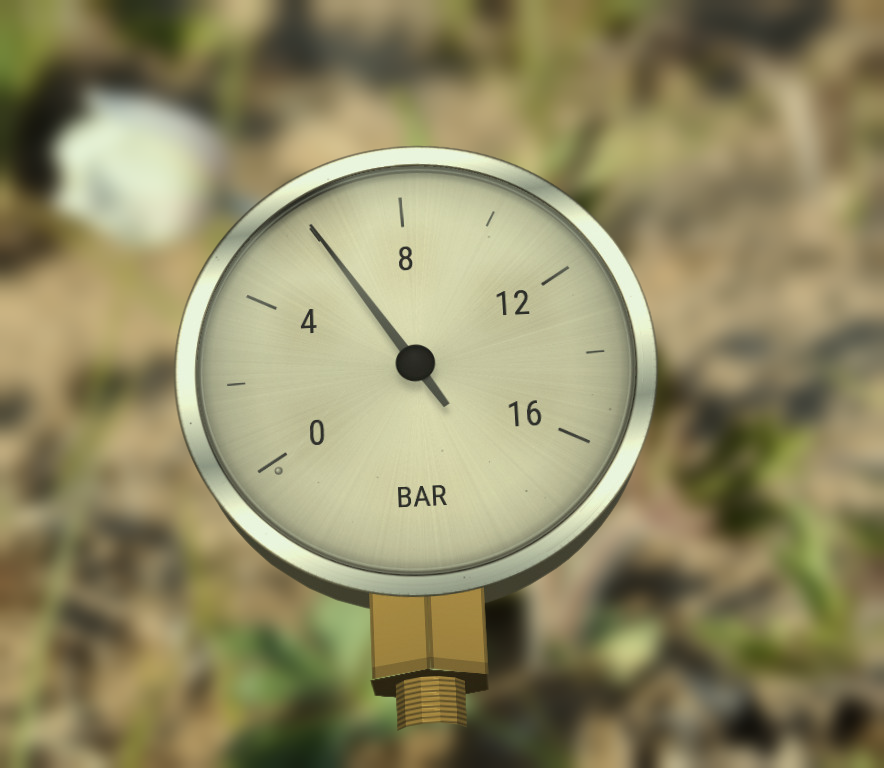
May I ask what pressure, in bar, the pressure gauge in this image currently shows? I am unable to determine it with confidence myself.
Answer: 6 bar
